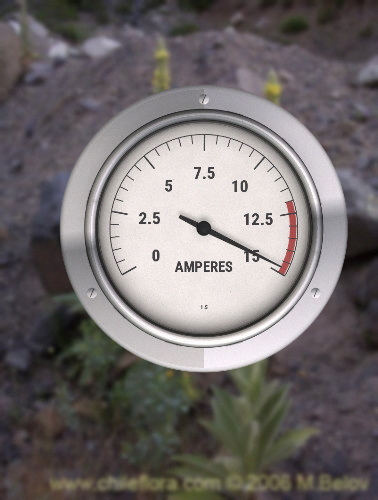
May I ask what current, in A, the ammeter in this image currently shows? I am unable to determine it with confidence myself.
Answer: 14.75 A
